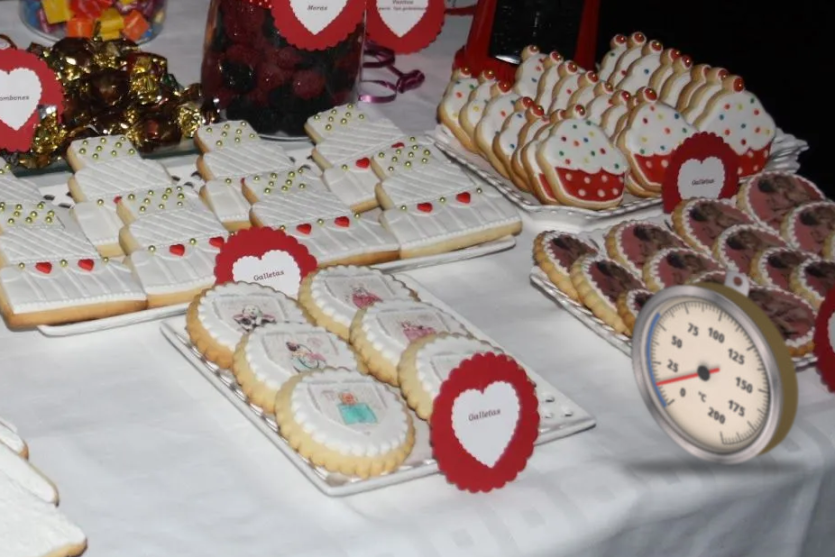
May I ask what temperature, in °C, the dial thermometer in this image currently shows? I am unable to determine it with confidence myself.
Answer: 12.5 °C
